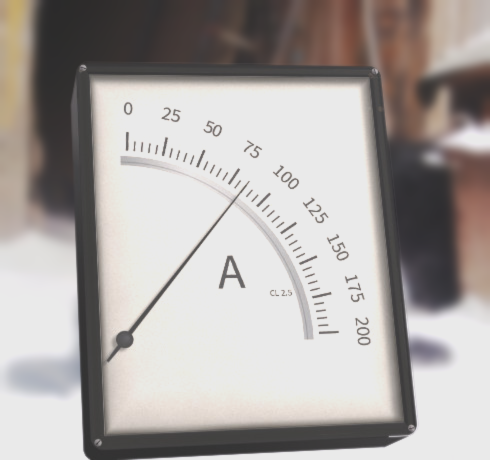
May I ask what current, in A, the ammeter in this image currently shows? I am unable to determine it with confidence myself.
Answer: 85 A
